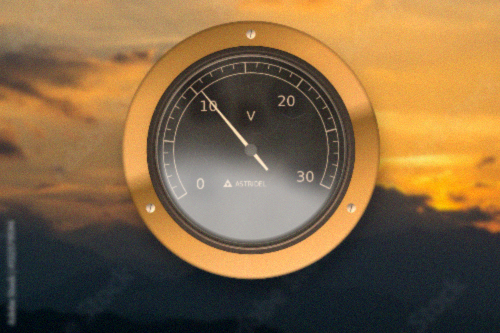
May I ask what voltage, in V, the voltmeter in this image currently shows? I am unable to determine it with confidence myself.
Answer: 10.5 V
